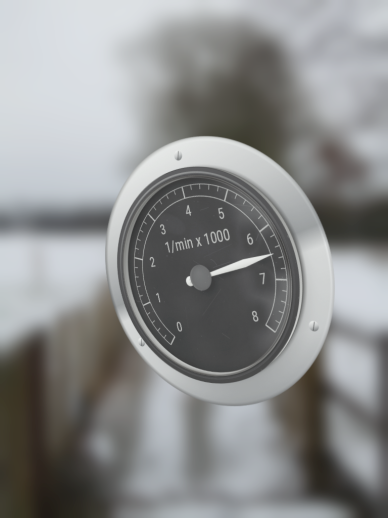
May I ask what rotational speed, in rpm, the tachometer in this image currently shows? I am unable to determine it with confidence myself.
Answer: 6500 rpm
